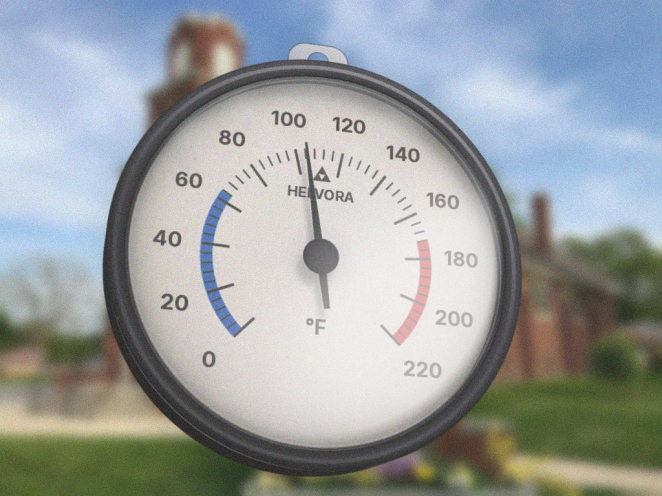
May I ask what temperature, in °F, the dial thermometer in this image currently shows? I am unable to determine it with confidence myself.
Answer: 104 °F
